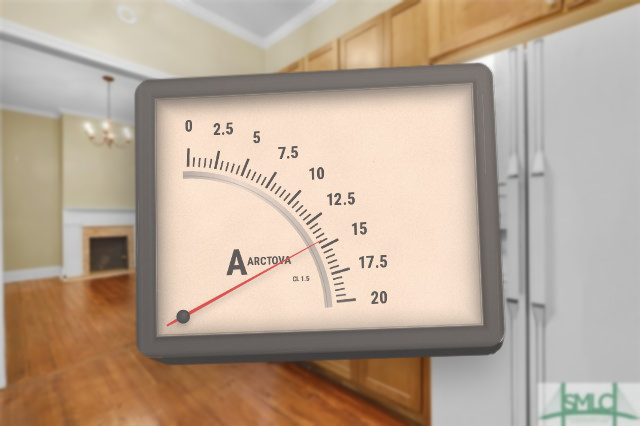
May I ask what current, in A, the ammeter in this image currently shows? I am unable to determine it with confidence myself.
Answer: 14.5 A
